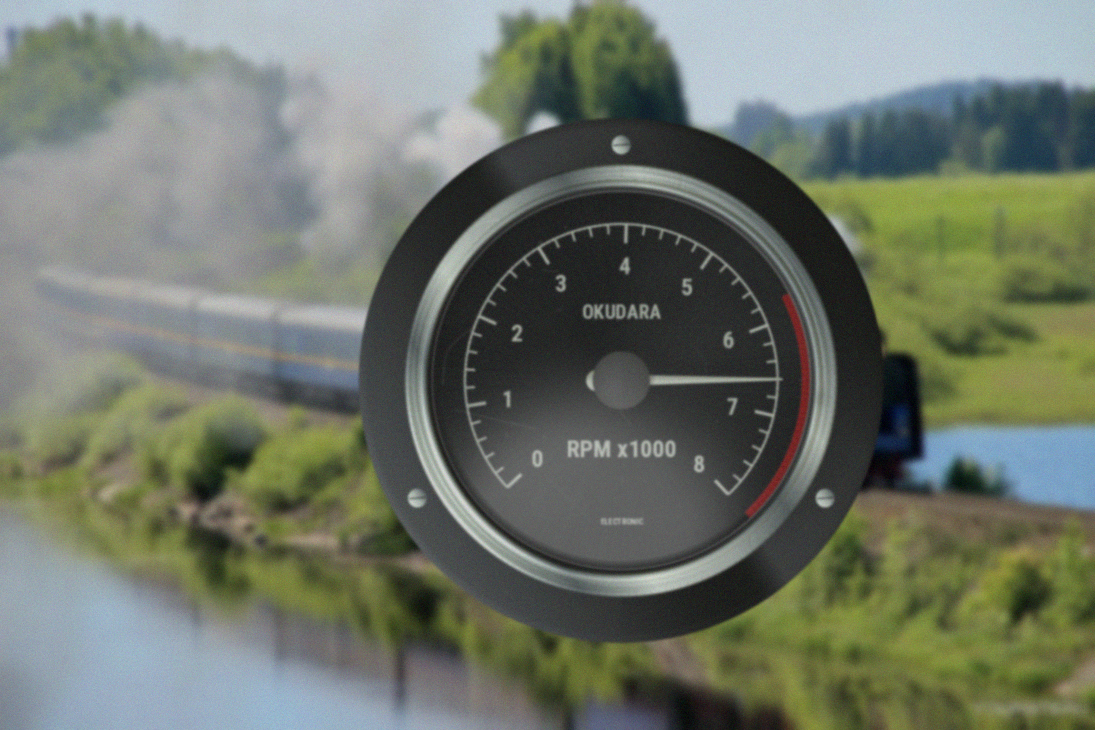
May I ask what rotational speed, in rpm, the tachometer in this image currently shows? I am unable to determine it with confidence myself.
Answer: 6600 rpm
